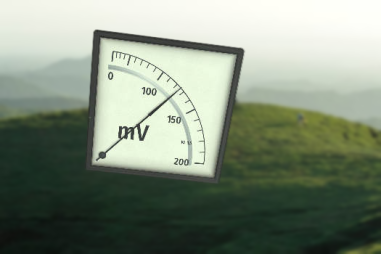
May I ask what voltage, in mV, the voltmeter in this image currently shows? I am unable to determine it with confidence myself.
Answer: 125 mV
